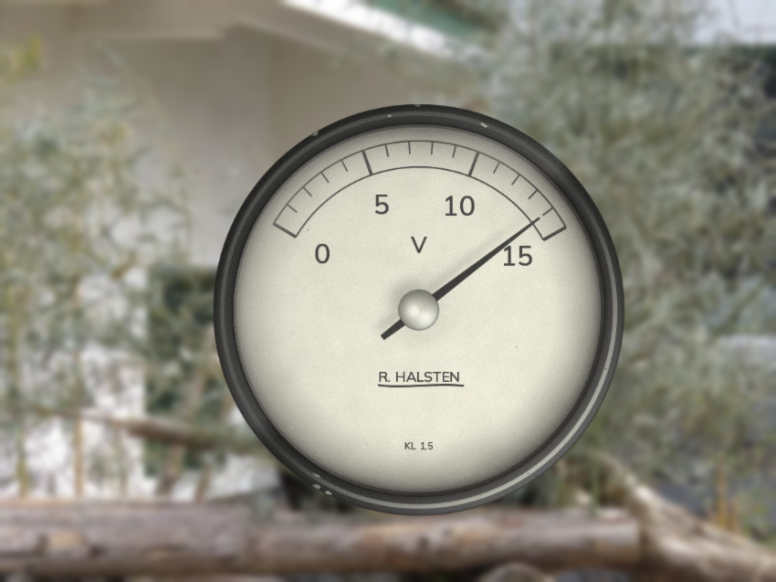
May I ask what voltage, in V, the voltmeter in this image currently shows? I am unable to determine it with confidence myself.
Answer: 14 V
